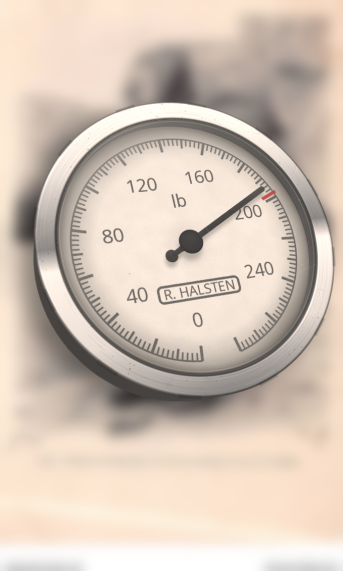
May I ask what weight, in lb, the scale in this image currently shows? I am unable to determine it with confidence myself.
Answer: 194 lb
